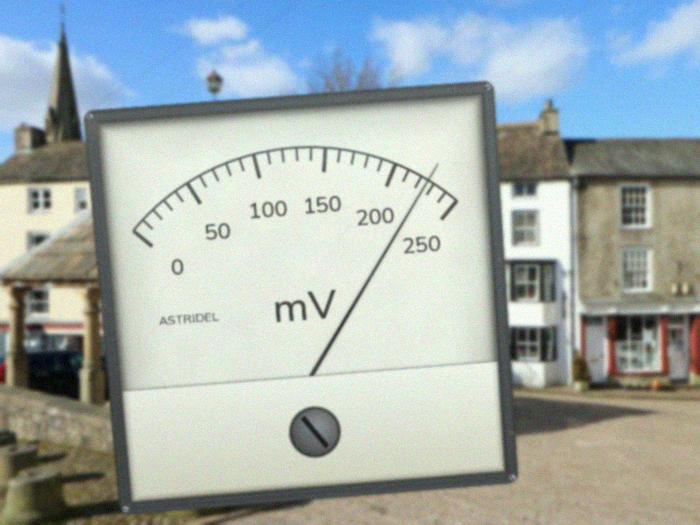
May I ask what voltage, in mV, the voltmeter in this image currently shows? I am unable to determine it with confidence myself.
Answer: 225 mV
